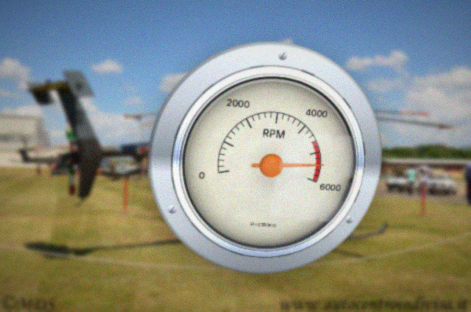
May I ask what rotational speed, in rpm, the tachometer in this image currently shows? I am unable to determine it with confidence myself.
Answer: 5400 rpm
